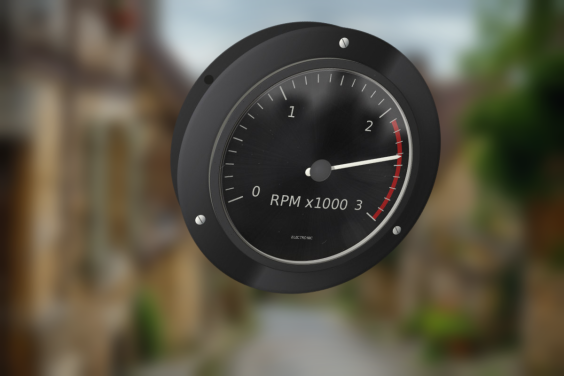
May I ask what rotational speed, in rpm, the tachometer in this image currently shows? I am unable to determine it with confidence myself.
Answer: 2400 rpm
